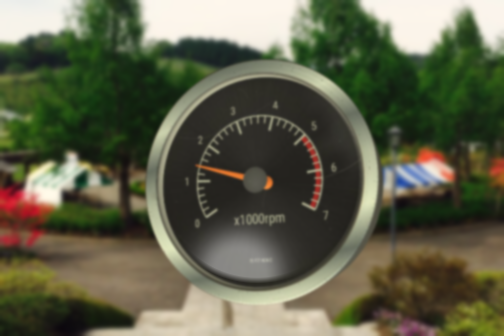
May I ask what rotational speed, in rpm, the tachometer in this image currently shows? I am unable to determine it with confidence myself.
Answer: 1400 rpm
